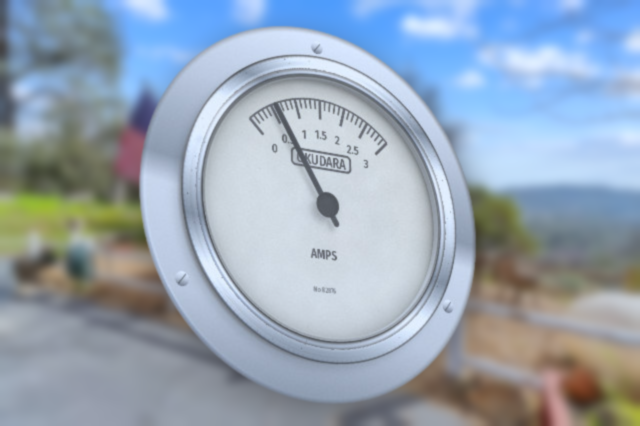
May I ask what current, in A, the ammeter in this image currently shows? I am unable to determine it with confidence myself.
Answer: 0.5 A
